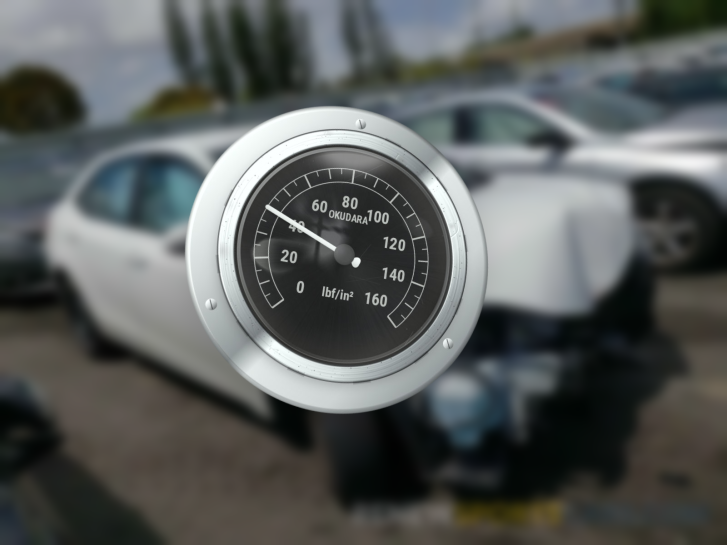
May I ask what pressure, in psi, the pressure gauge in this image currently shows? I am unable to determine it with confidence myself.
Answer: 40 psi
